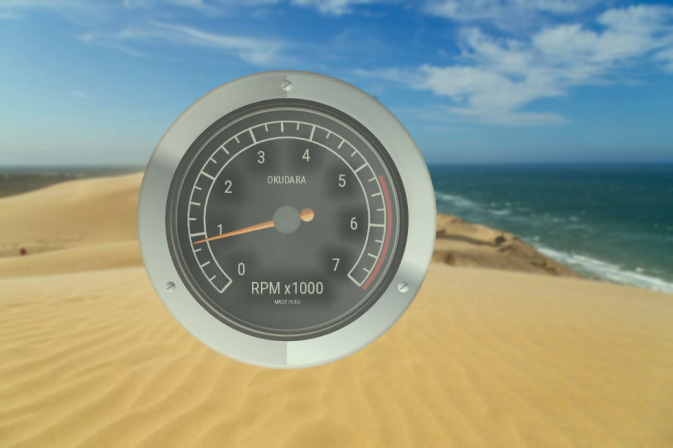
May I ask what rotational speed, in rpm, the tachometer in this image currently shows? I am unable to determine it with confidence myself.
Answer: 875 rpm
